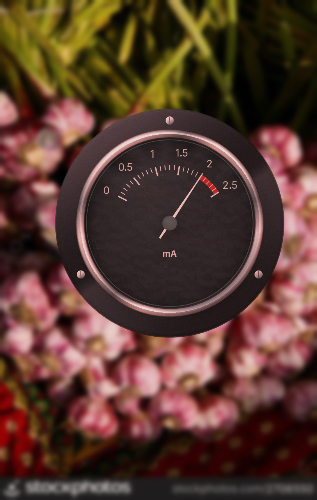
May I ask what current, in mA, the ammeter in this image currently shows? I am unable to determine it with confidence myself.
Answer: 2 mA
